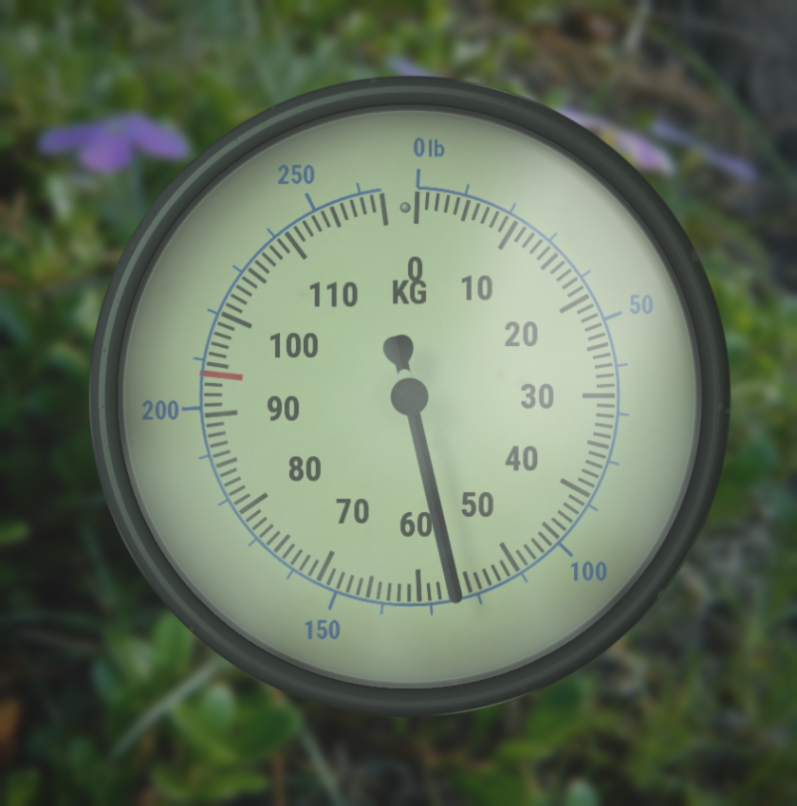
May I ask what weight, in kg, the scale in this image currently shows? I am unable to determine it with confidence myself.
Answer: 56.5 kg
